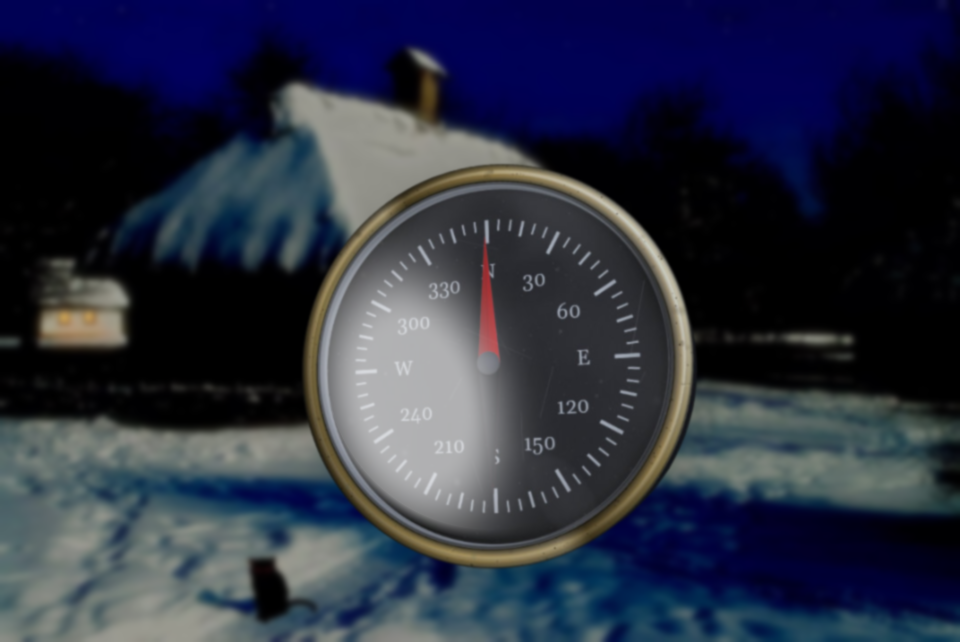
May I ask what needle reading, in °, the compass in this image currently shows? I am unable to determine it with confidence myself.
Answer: 0 °
